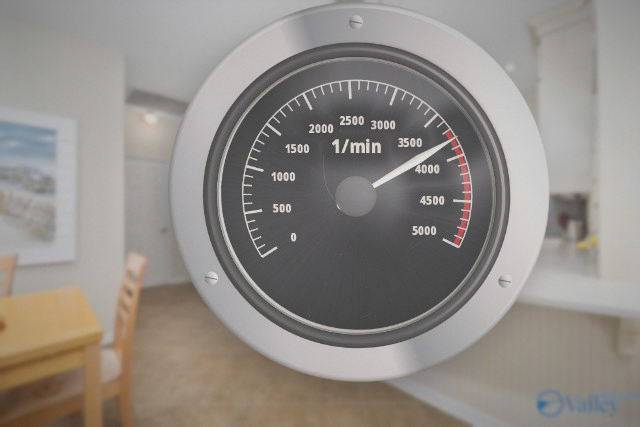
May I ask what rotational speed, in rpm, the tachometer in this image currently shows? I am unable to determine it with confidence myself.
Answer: 3800 rpm
